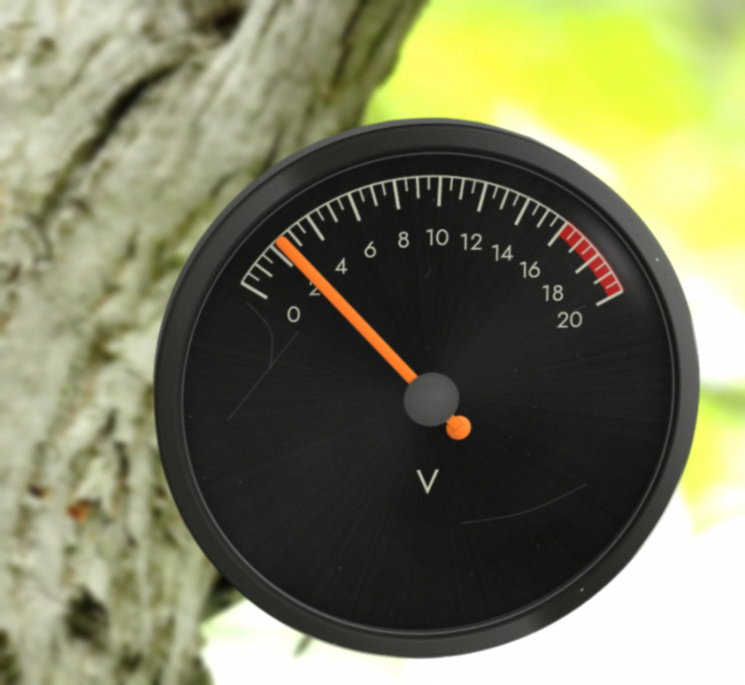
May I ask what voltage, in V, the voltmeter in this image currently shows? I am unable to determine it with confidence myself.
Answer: 2.5 V
